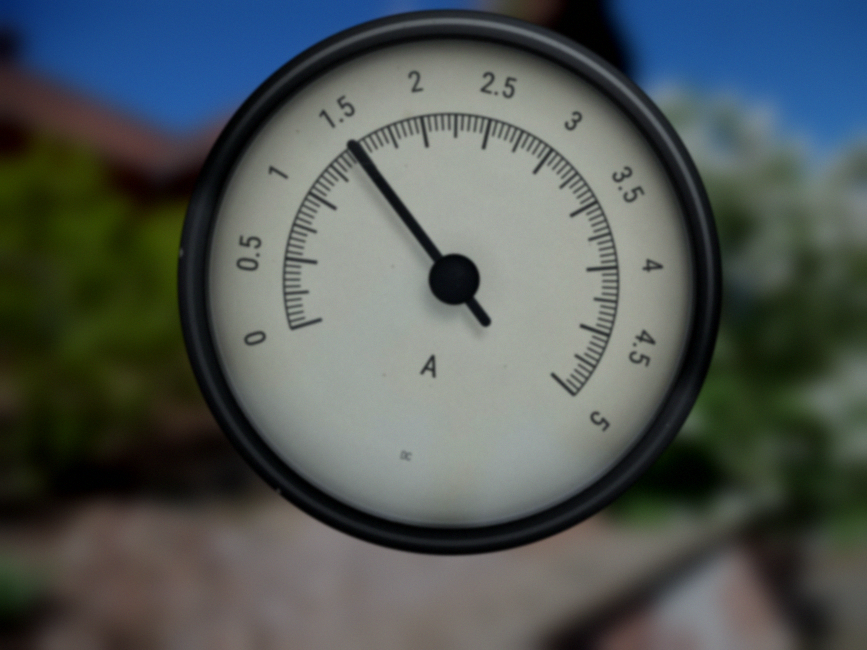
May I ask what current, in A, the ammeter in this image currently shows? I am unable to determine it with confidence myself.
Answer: 1.45 A
